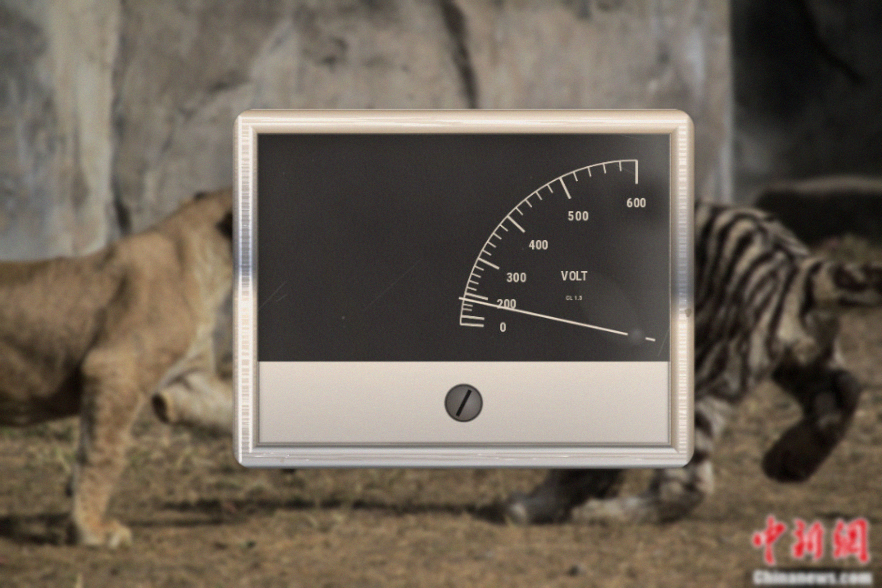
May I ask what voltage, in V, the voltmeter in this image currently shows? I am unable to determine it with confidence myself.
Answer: 180 V
